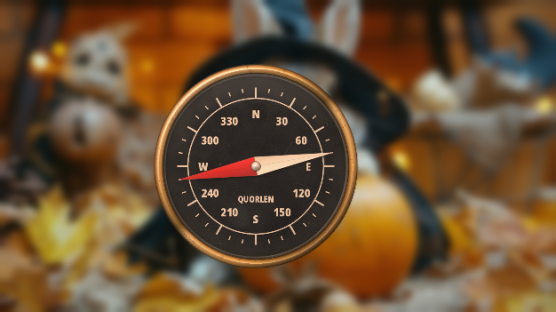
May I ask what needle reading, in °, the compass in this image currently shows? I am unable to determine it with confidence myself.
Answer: 260 °
